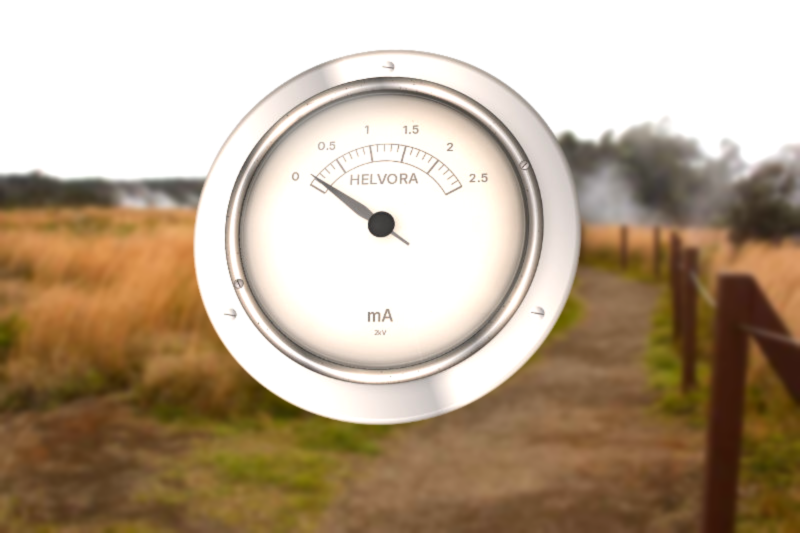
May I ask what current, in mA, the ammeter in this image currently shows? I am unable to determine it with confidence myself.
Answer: 0.1 mA
